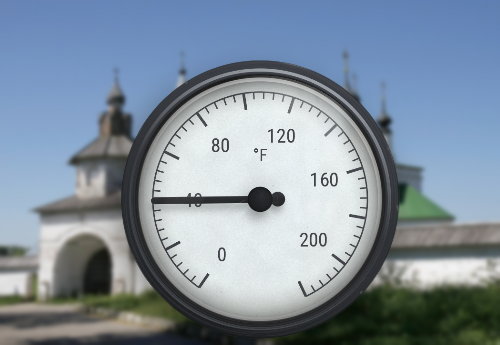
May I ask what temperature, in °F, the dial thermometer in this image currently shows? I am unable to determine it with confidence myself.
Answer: 40 °F
